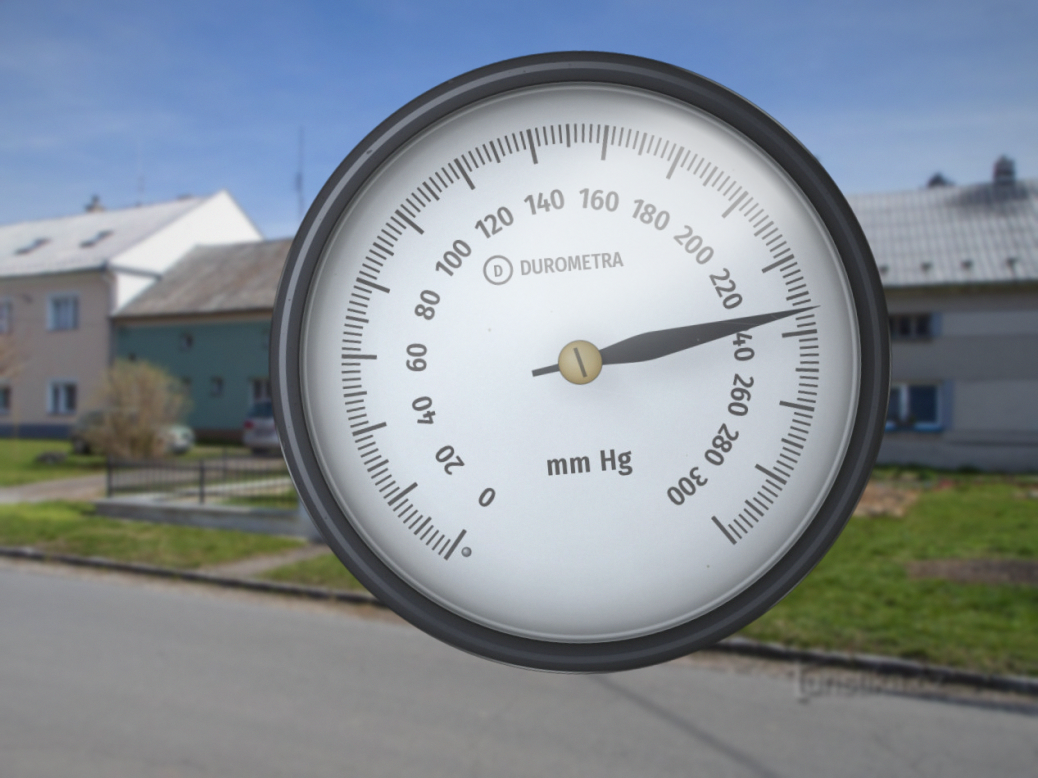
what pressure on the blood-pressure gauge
234 mmHg
